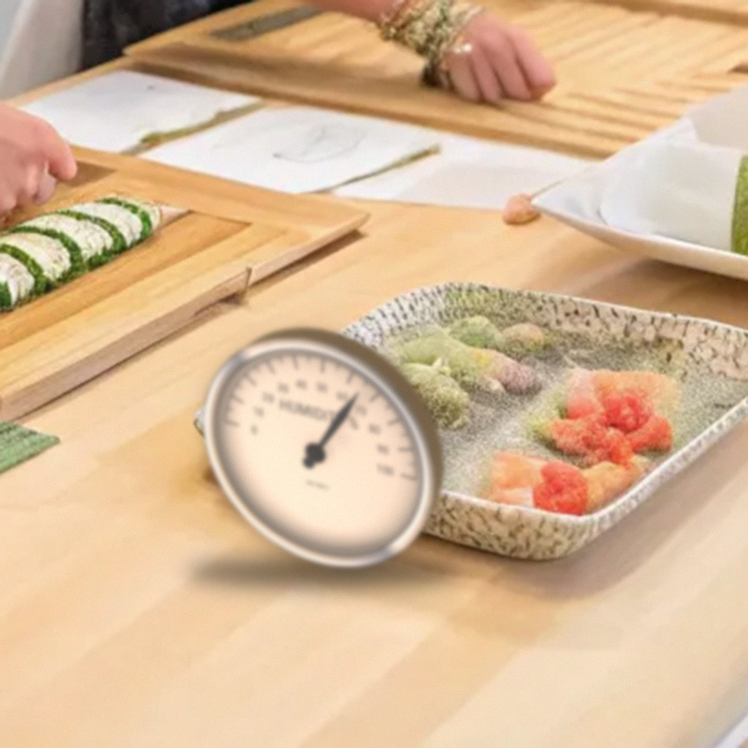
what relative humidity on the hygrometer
65 %
